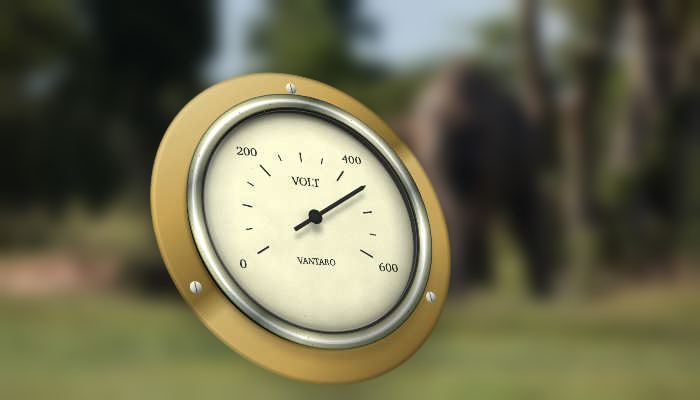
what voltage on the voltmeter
450 V
